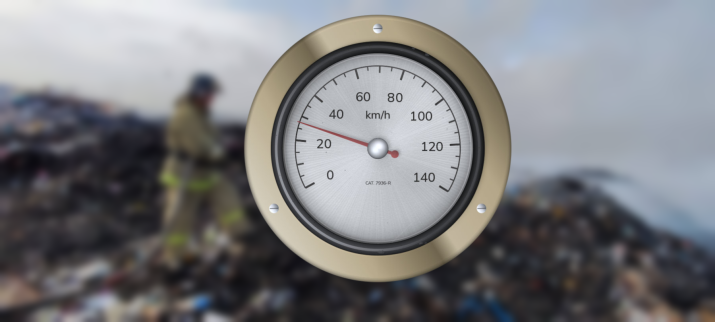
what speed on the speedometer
27.5 km/h
